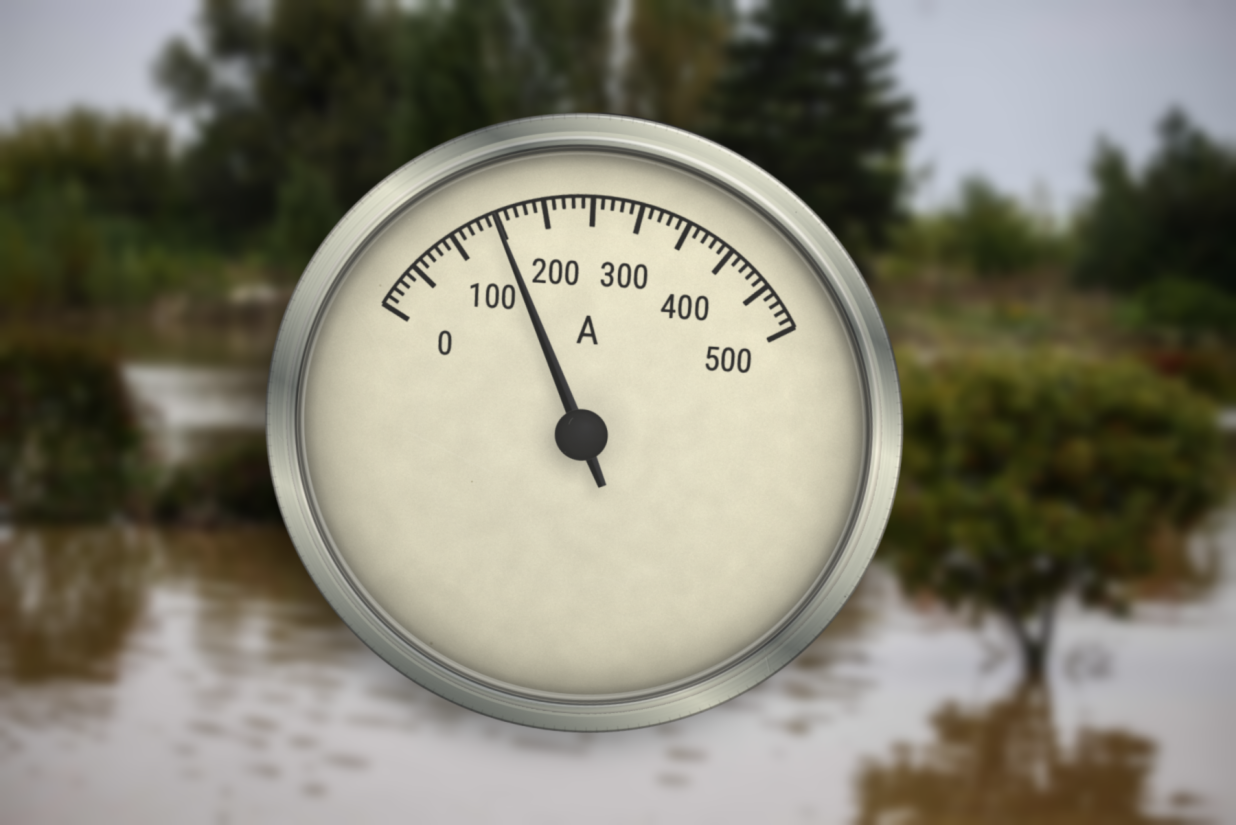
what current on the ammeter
150 A
